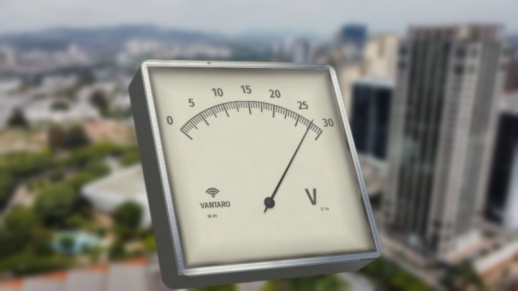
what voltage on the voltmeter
27.5 V
